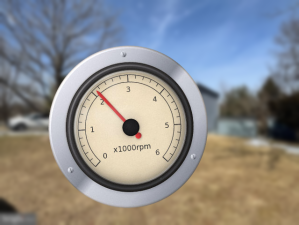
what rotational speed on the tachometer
2100 rpm
